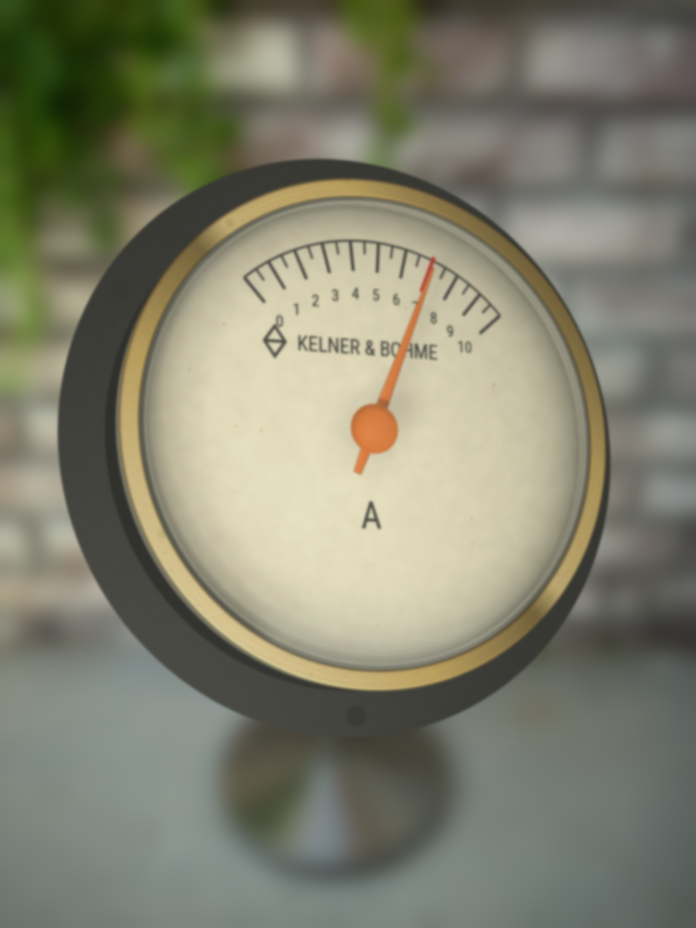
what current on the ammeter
7 A
